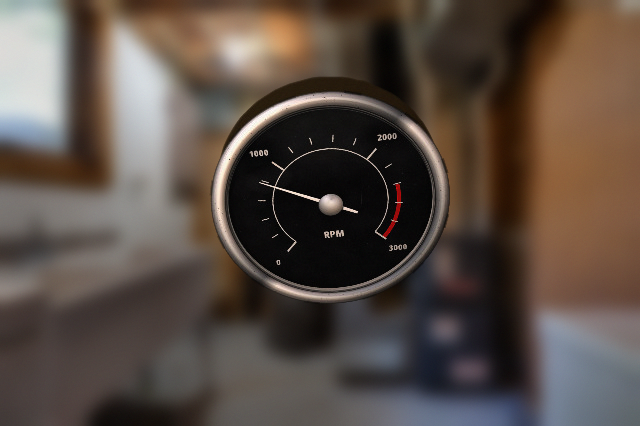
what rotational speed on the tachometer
800 rpm
